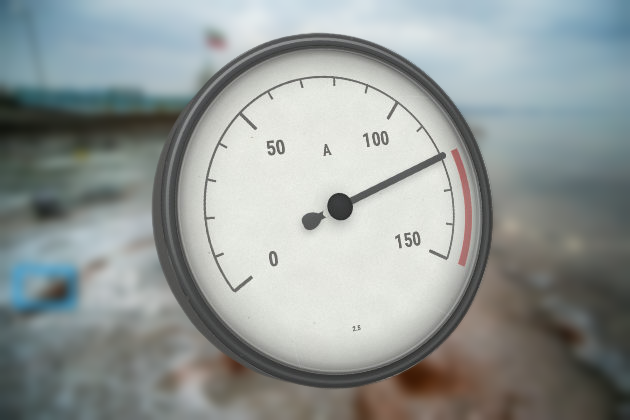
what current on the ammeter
120 A
